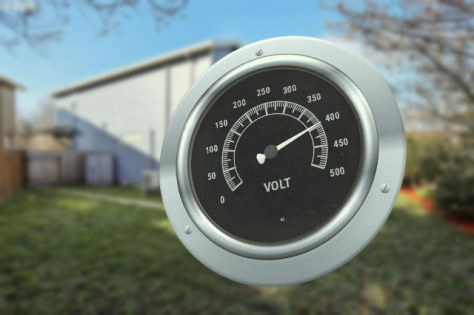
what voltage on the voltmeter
400 V
